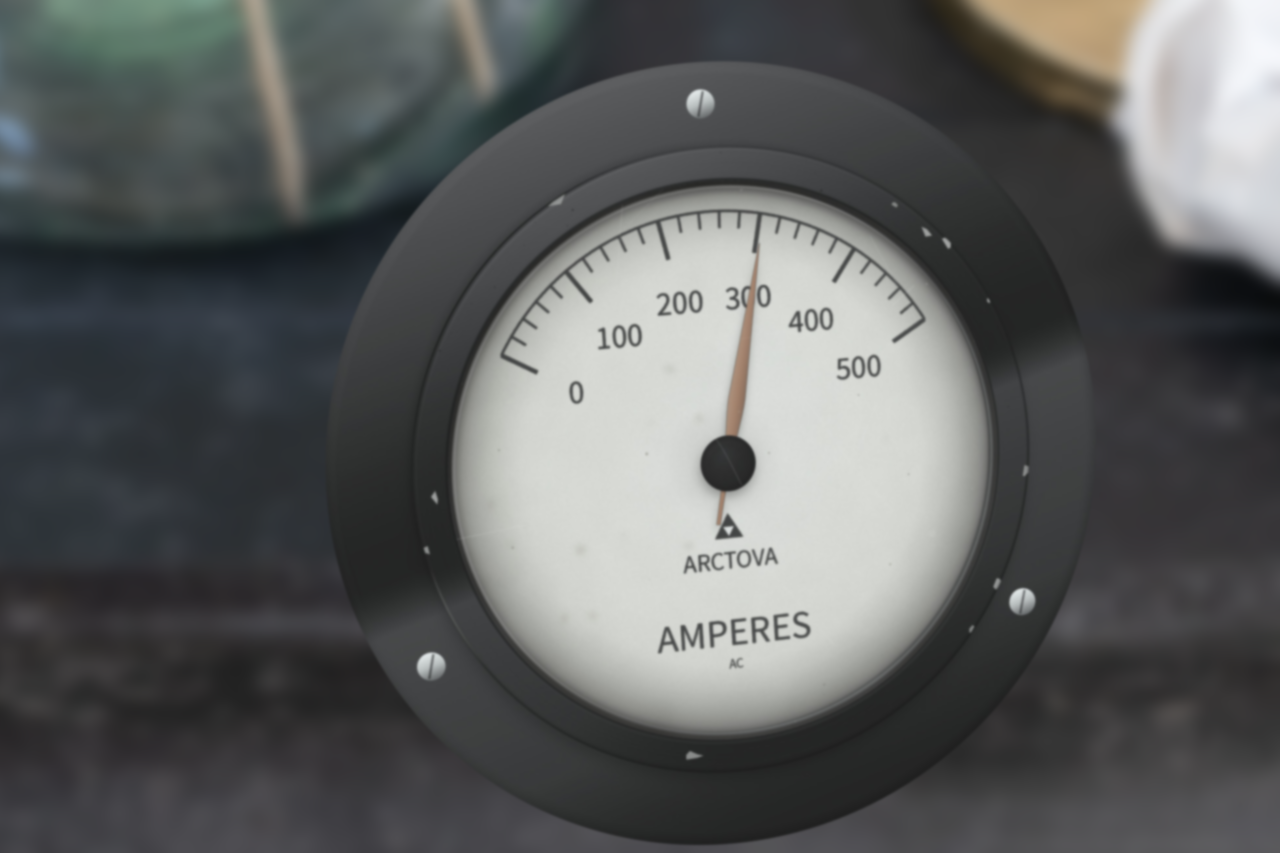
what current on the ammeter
300 A
